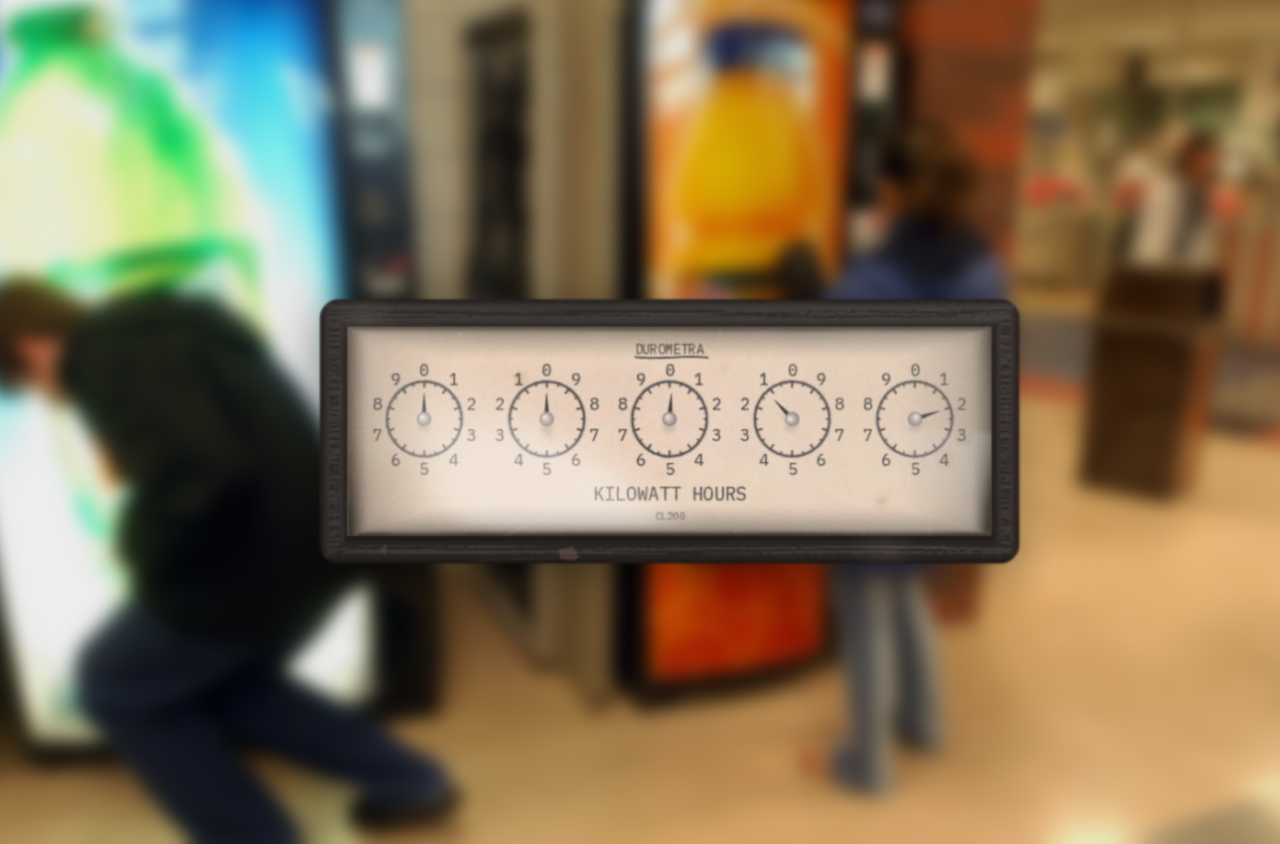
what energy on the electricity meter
12 kWh
